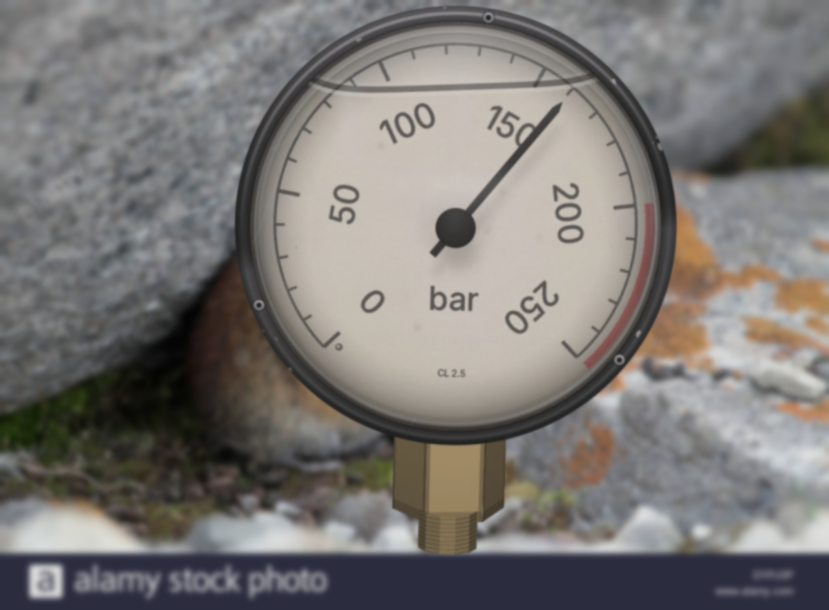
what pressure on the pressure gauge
160 bar
